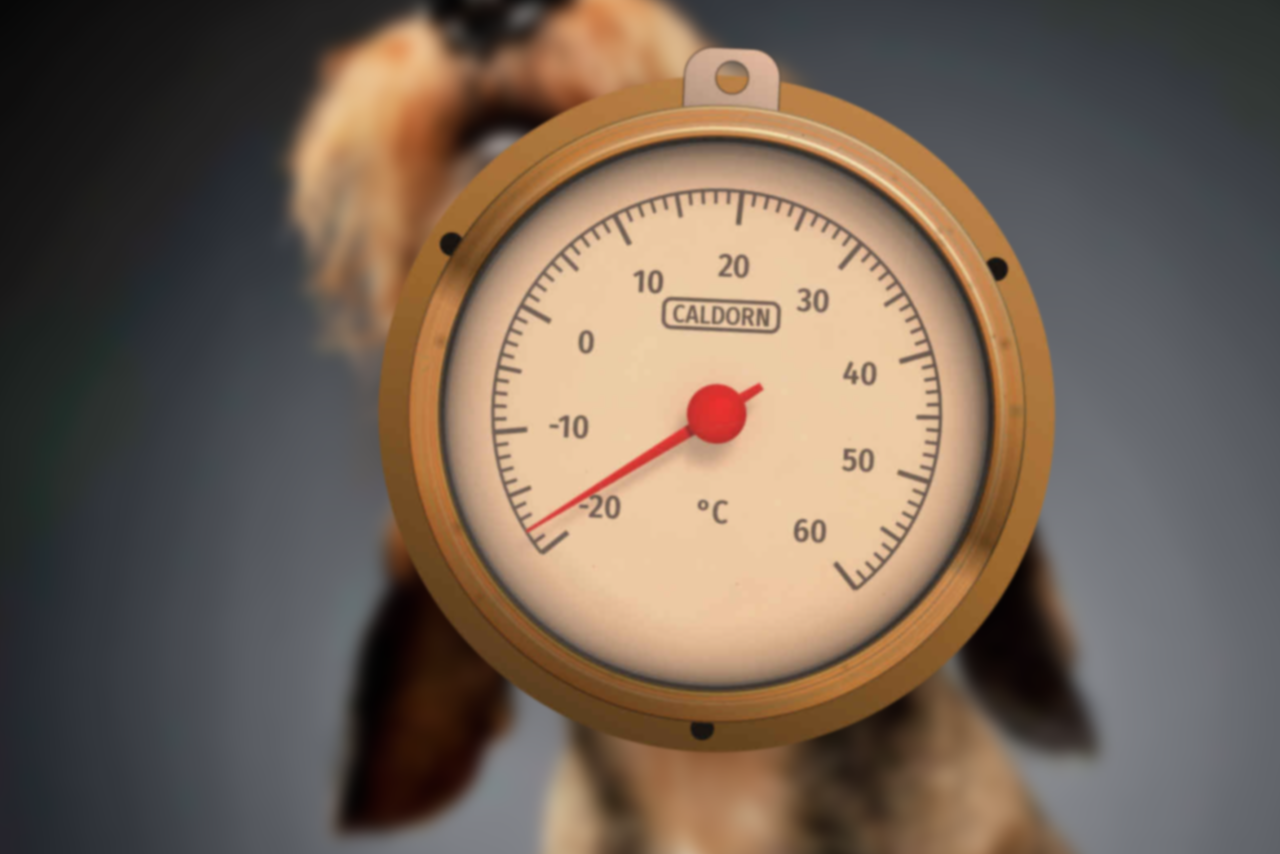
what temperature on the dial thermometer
-18 °C
